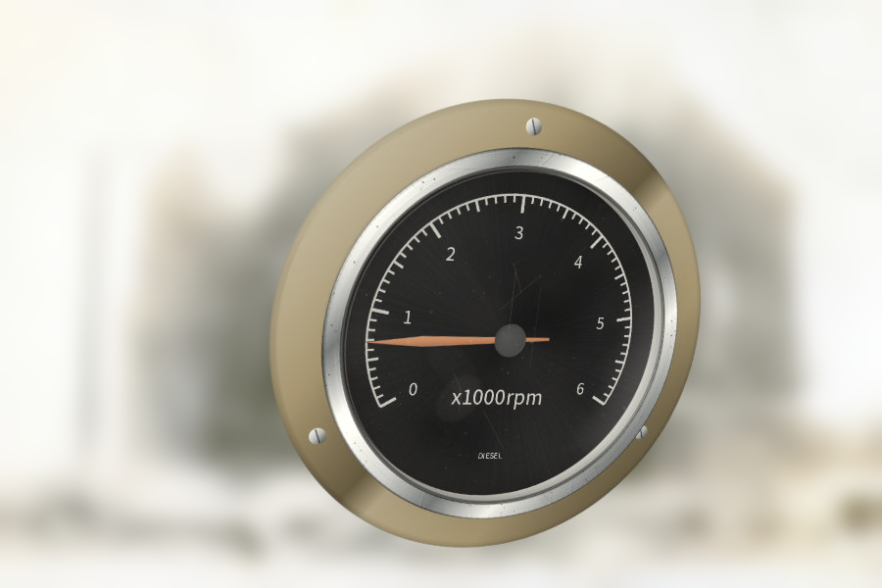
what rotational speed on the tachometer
700 rpm
